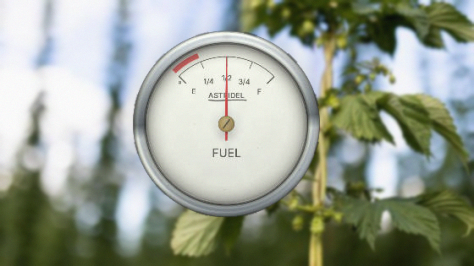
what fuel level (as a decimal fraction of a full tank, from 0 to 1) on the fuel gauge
0.5
